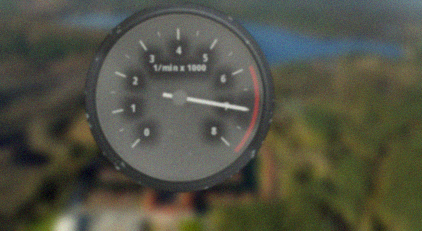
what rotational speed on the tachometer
7000 rpm
